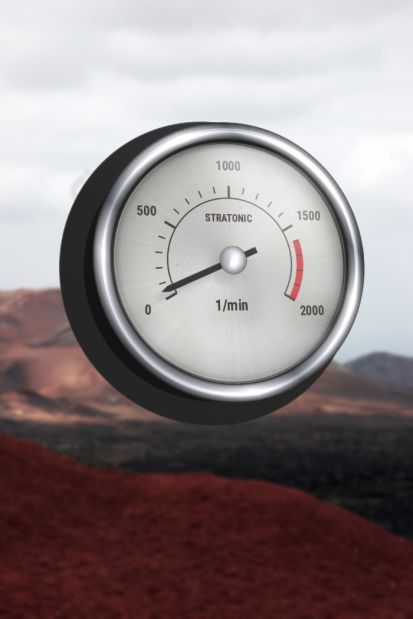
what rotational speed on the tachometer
50 rpm
